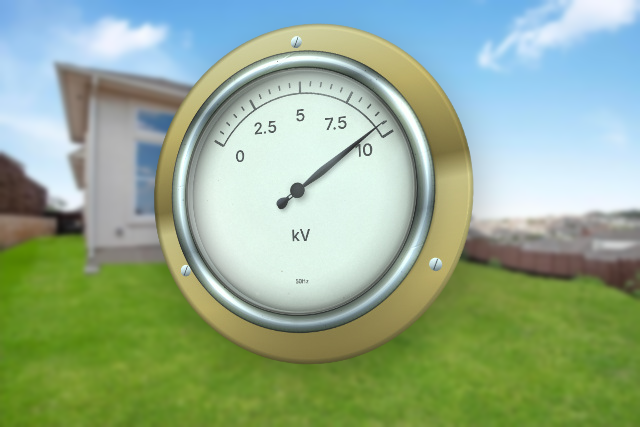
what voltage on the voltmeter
9.5 kV
